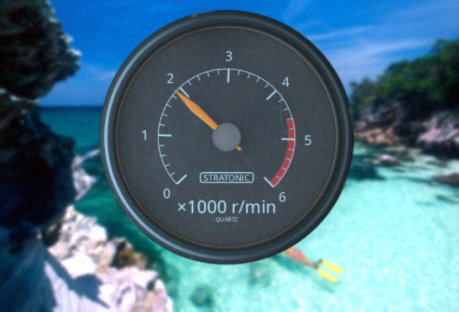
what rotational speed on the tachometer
1900 rpm
